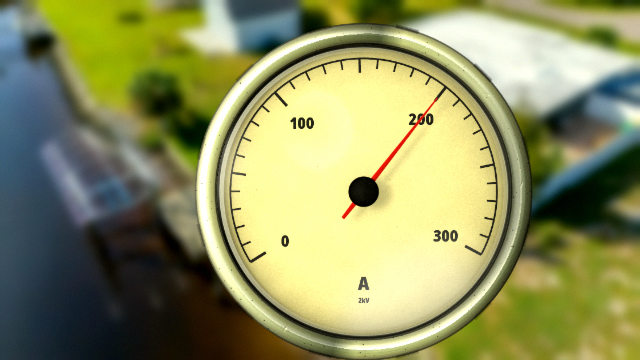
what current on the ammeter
200 A
